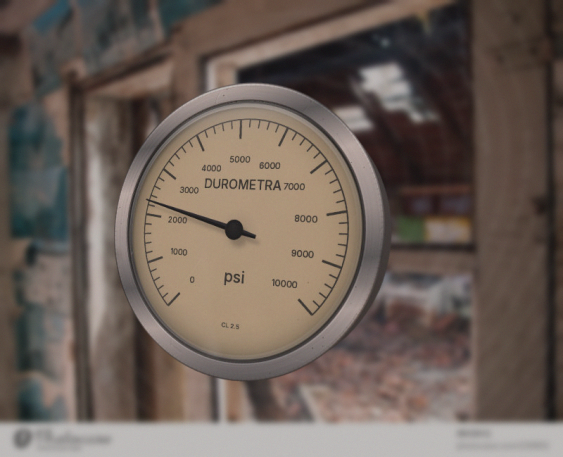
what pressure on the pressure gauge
2300 psi
